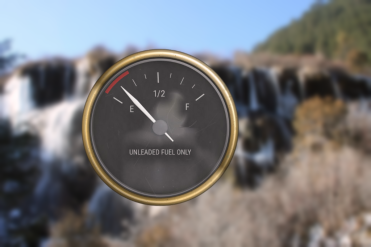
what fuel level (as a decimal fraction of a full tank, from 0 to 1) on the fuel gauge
0.125
